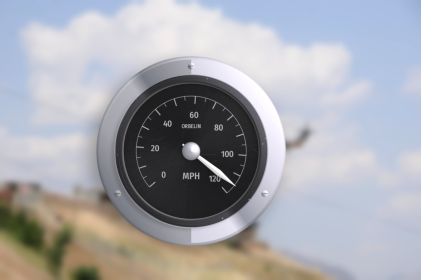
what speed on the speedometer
115 mph
